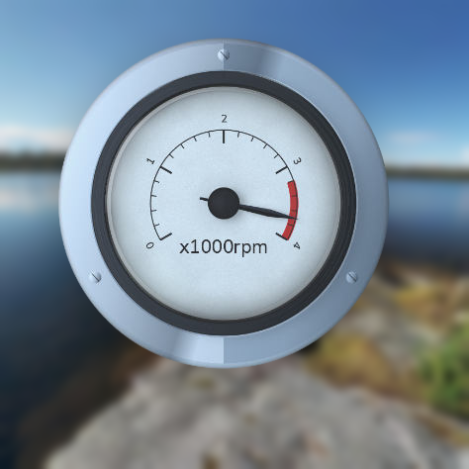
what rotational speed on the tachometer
3700 rpm
